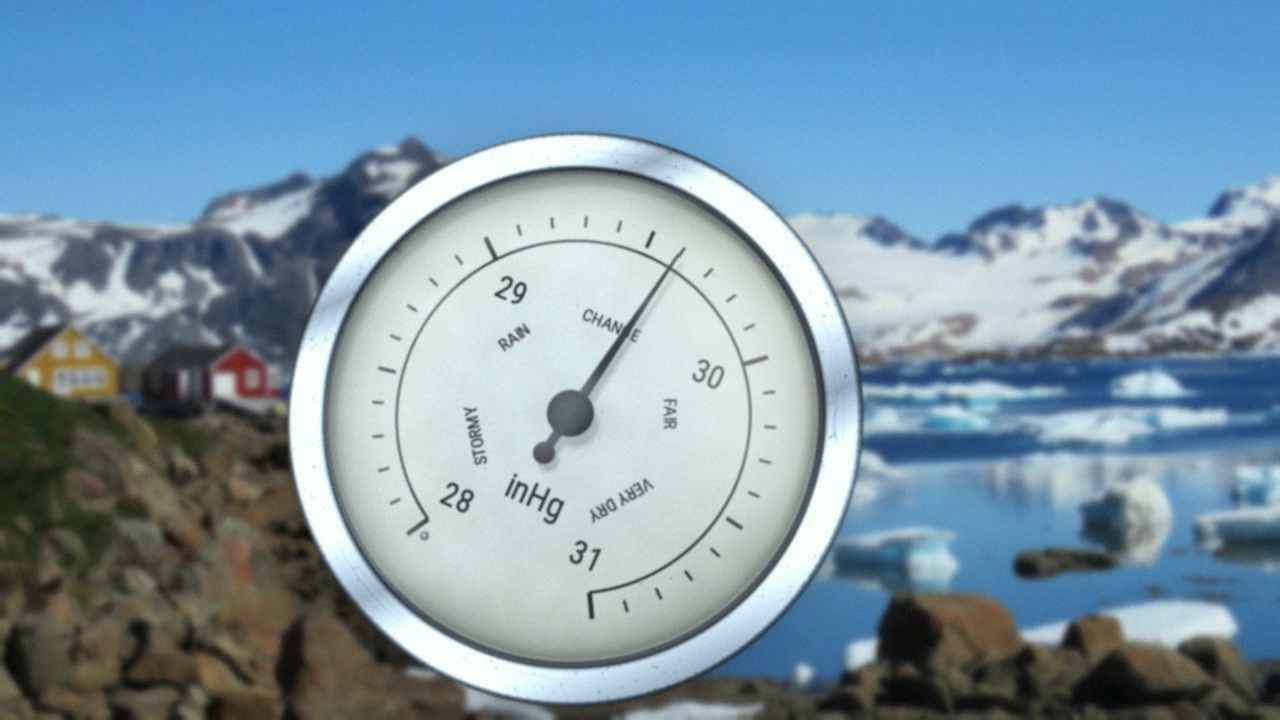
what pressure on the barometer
29.6 inHg
